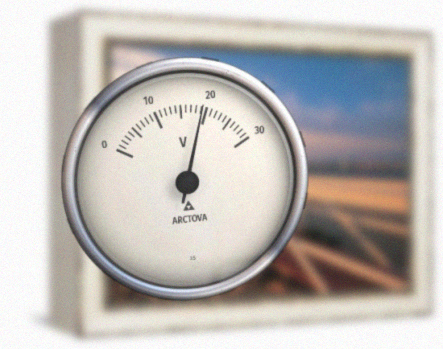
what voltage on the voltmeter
19 V
